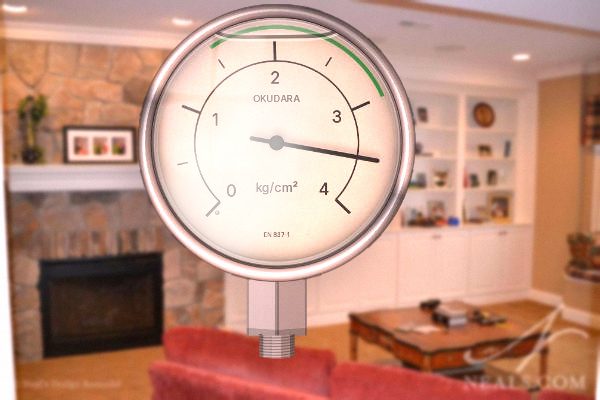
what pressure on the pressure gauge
3.5 kg/cm²
